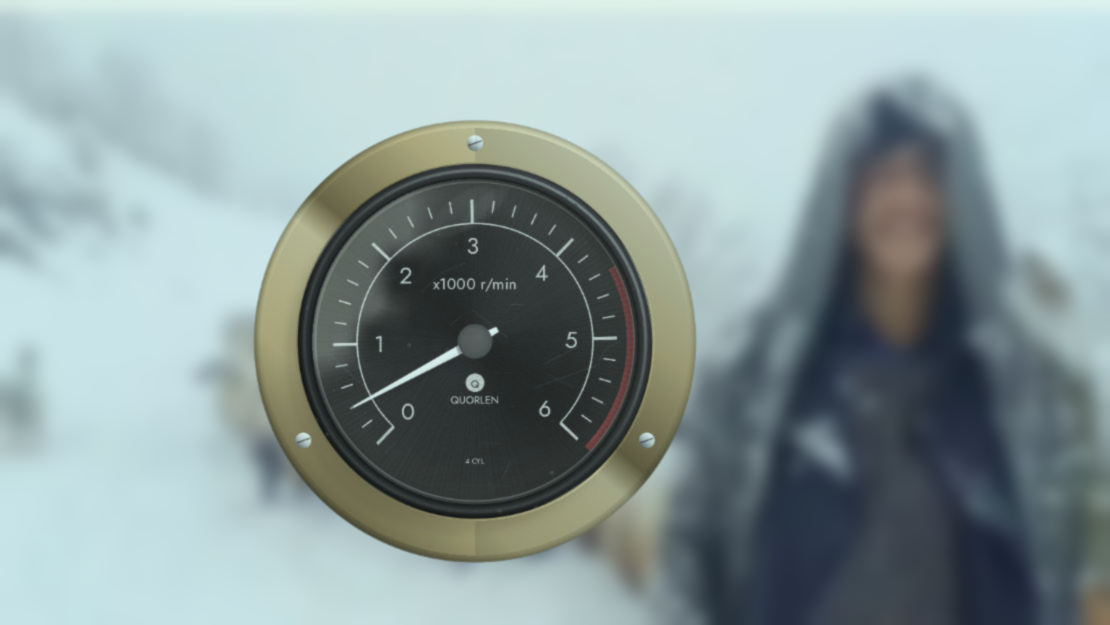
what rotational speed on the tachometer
400 rpm
